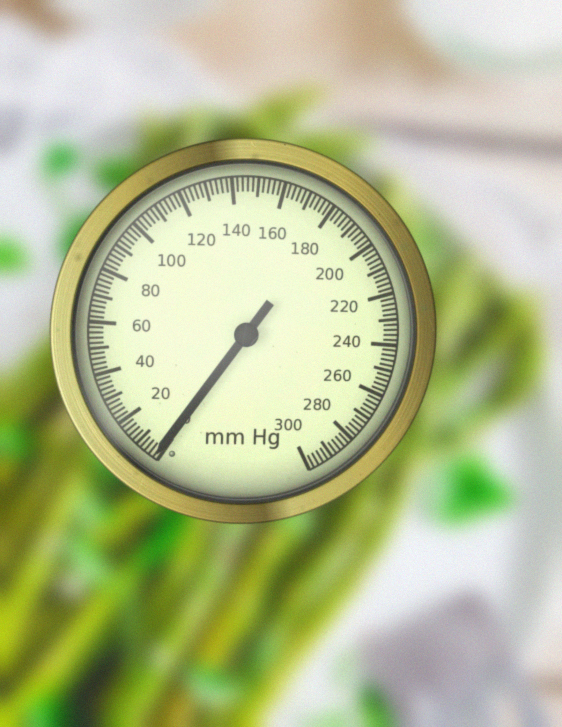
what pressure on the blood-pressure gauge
2 mmHg
